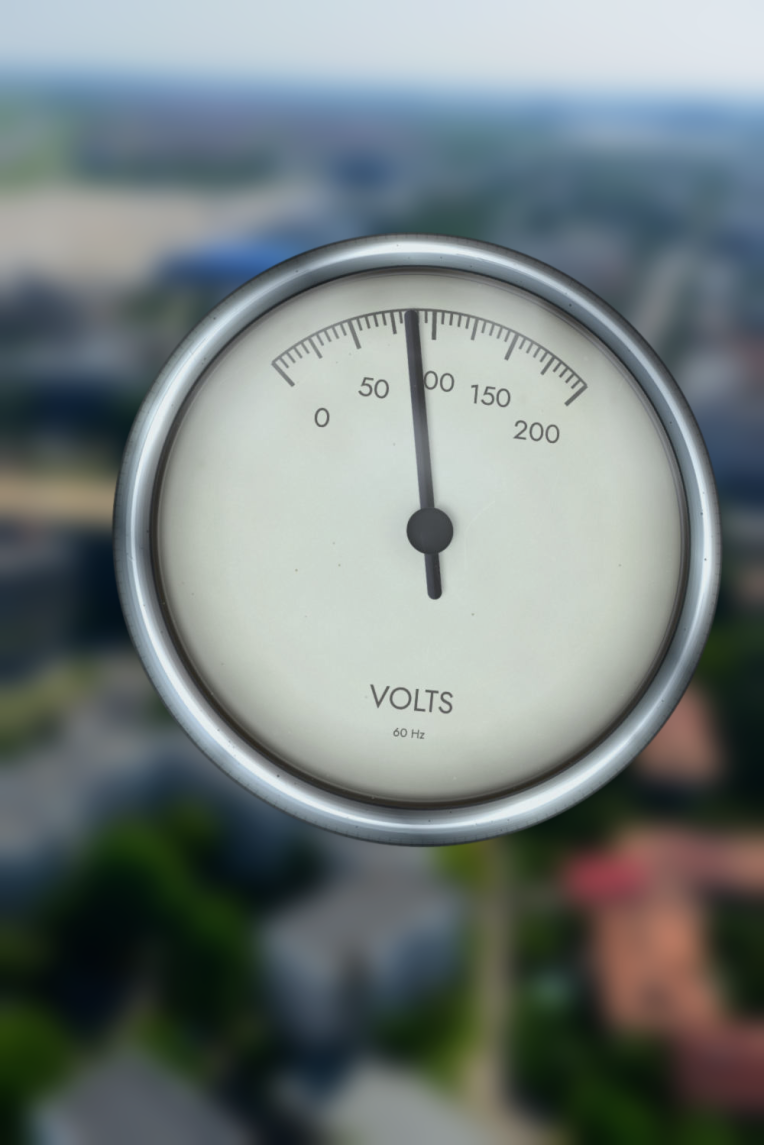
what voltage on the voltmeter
85 V
